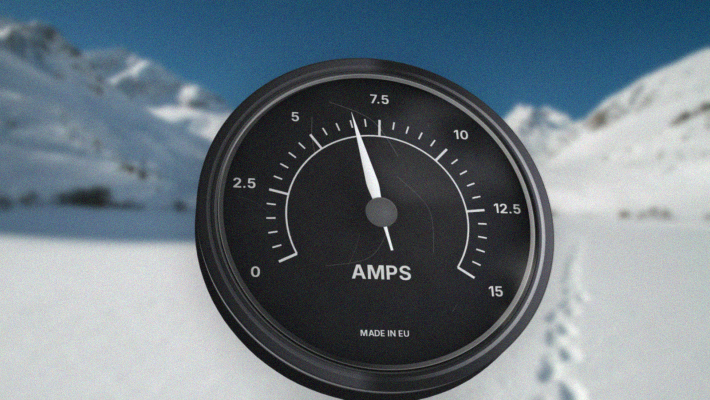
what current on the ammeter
6.5 A
